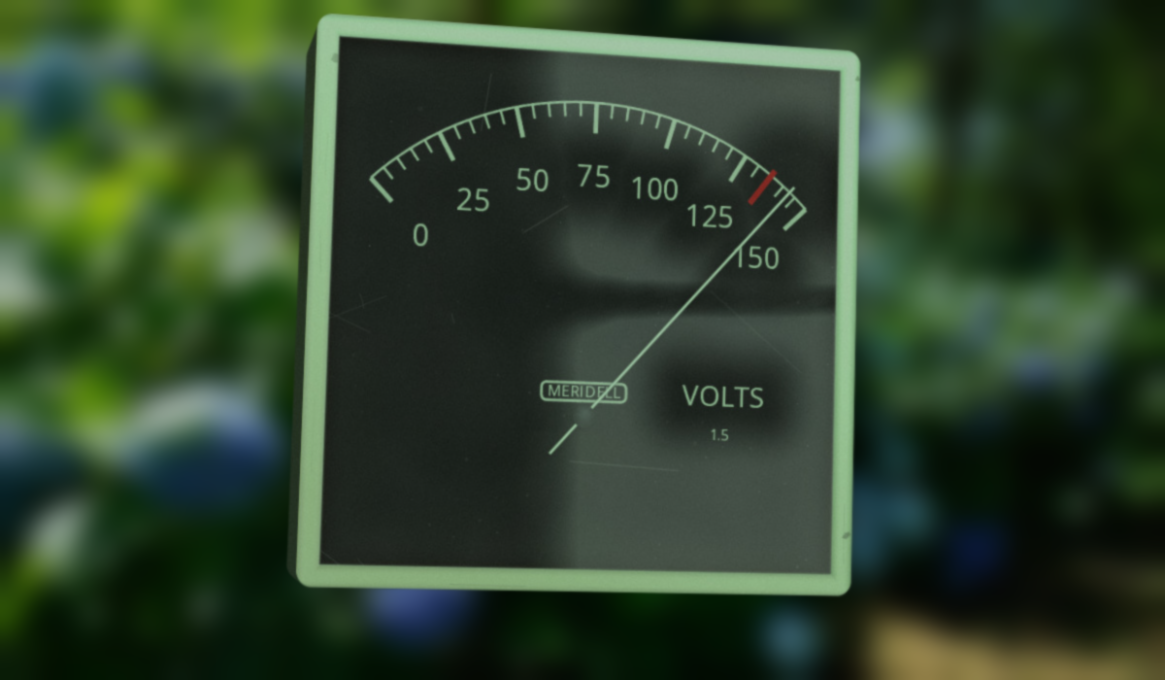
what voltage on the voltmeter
142.5 V
